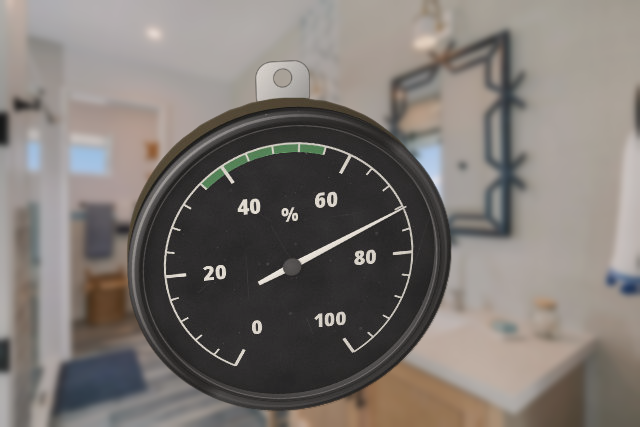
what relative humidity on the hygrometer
72 %
